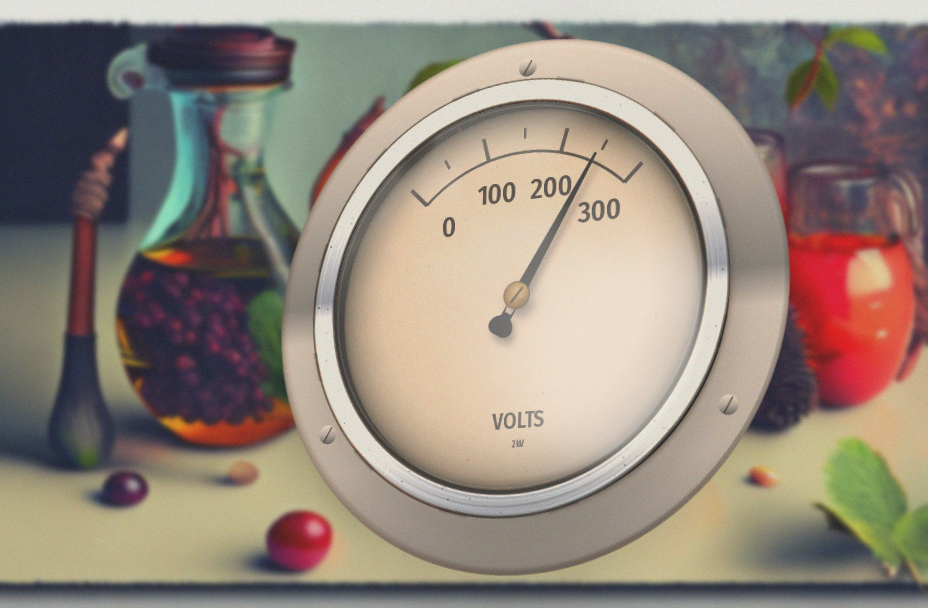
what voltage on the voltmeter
250 V
